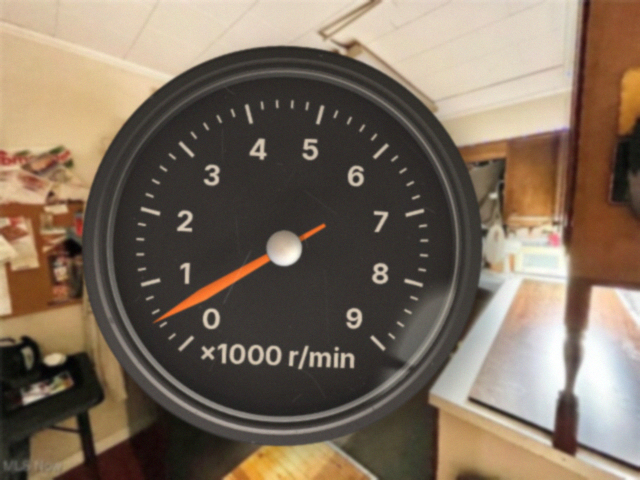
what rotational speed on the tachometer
500 rpm
